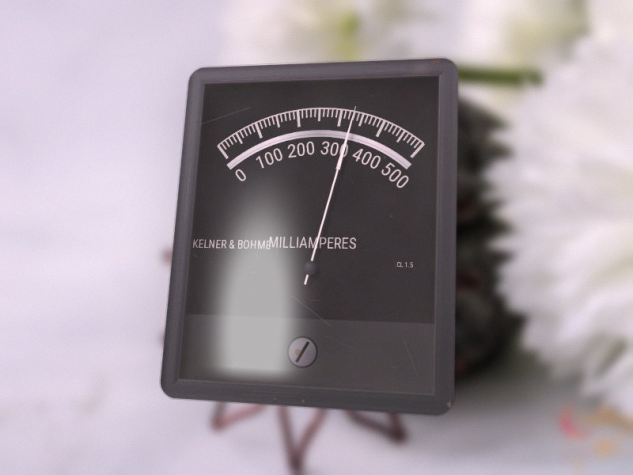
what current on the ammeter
330 mA
